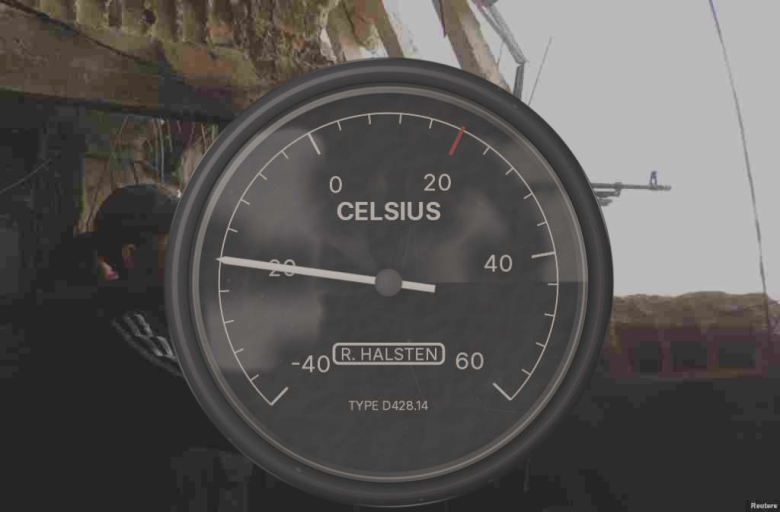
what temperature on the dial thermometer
-20 °C
